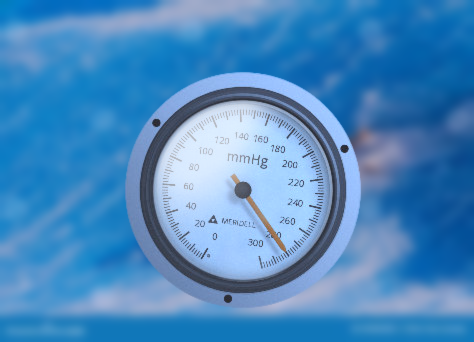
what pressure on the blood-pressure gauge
280 mmHg
